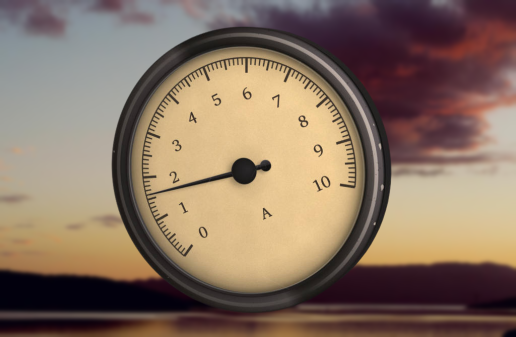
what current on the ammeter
1.6 A
